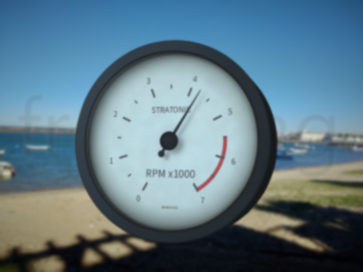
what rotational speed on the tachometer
4250 rpm
